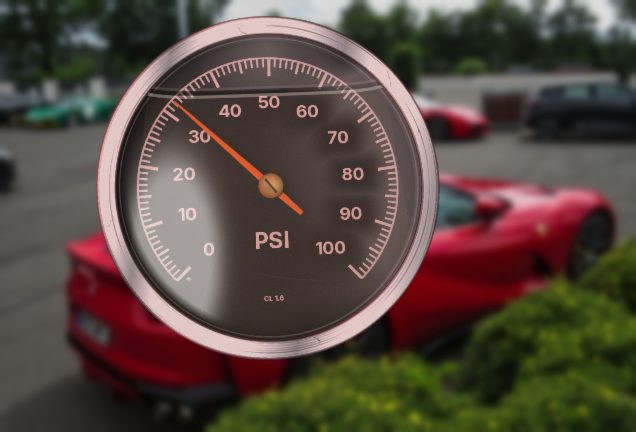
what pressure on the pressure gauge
32 psi
